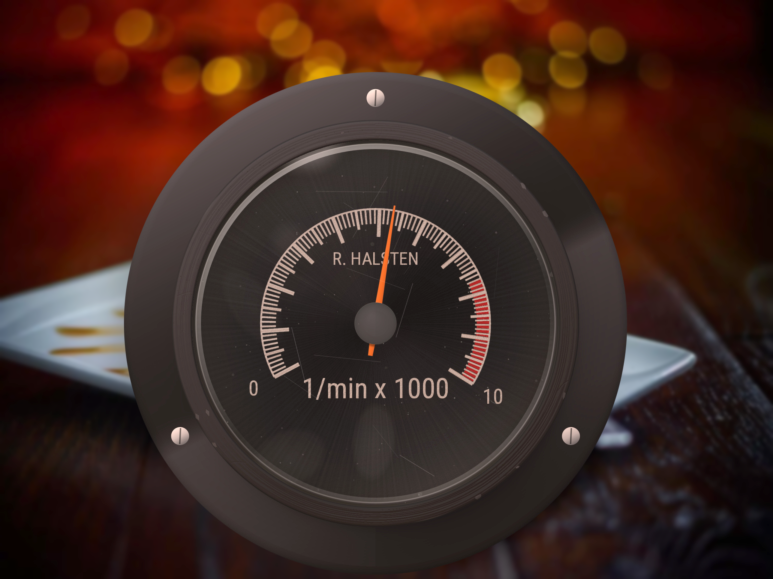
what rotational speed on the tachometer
5300 rpm
